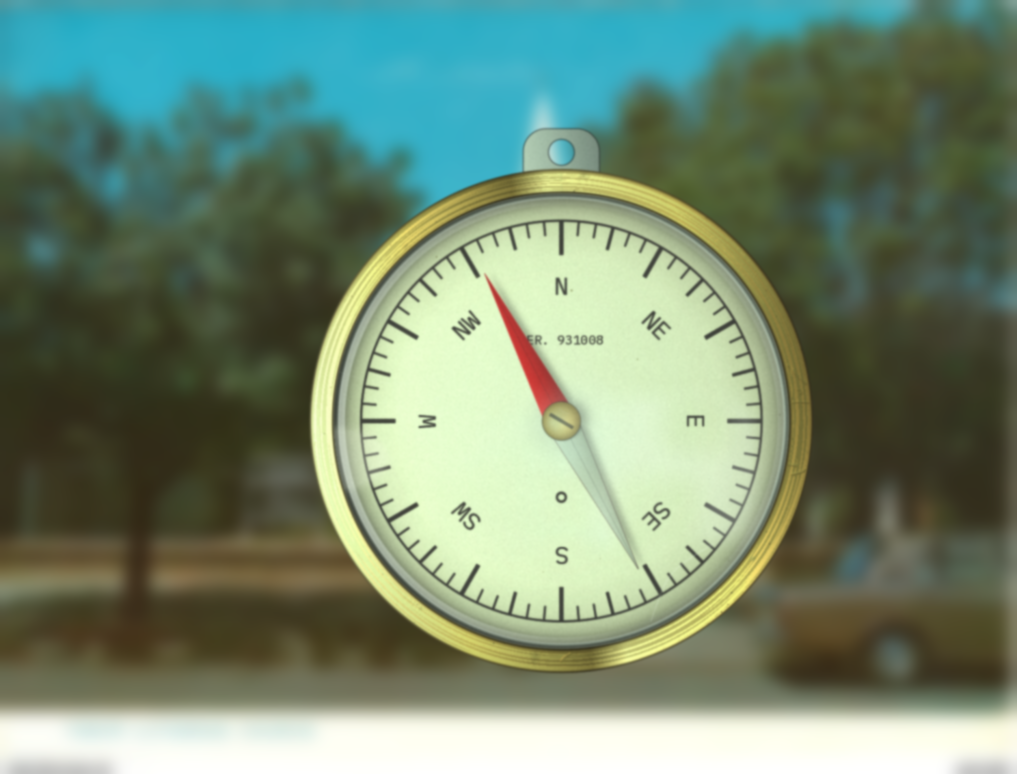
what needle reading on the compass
332.5 °
